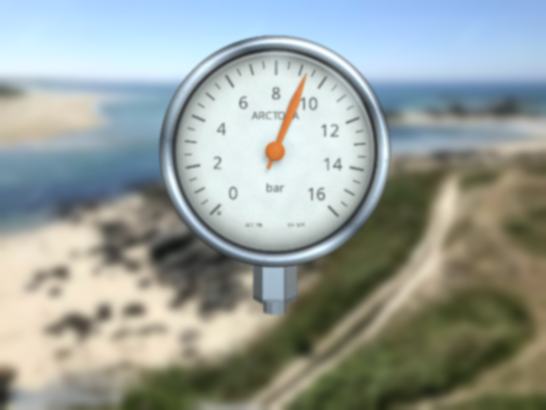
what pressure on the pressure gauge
9.25 bar
